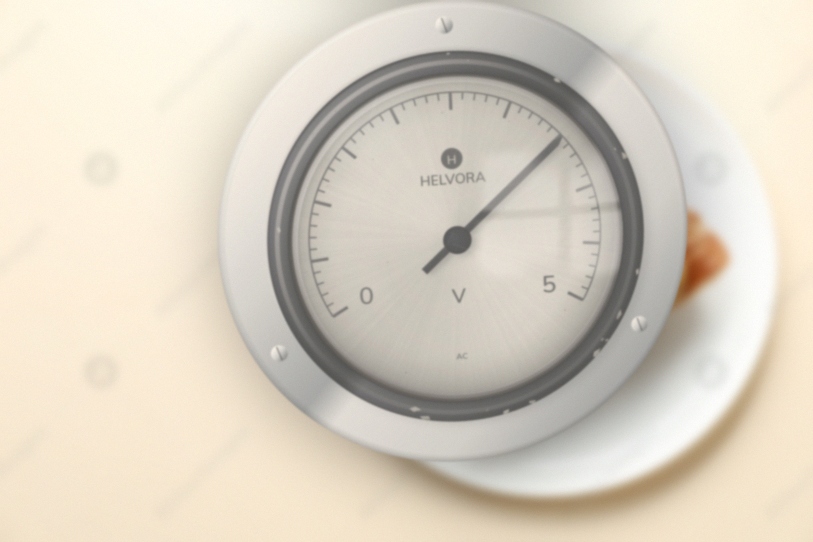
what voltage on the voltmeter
3.5 V
